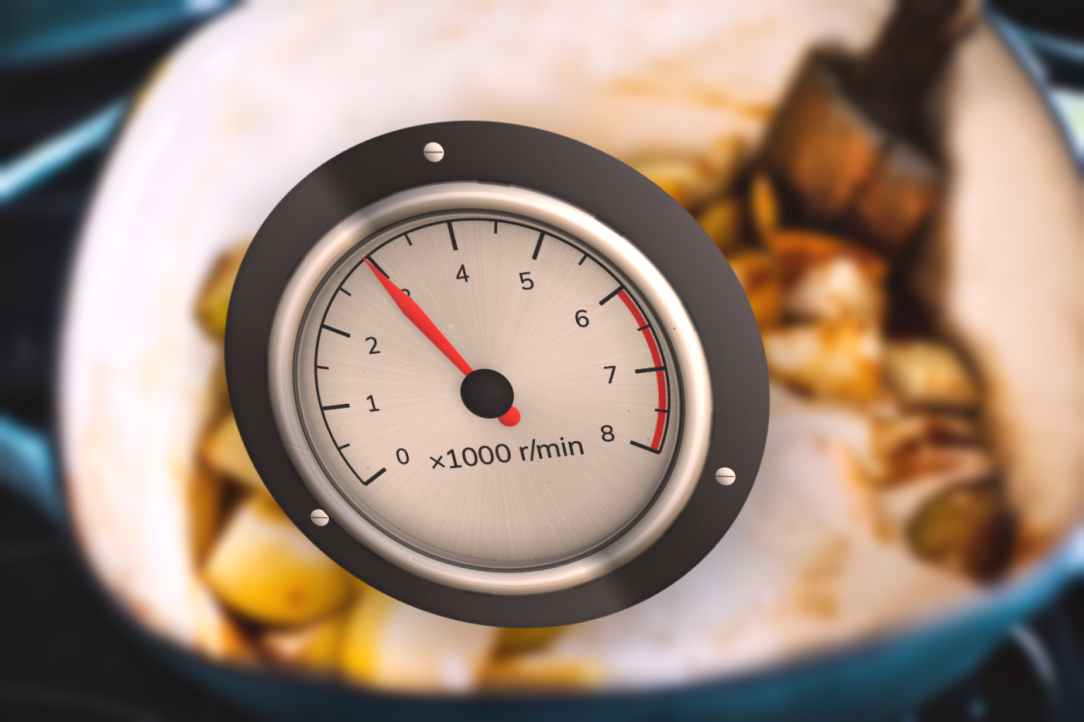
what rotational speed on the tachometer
3000 rpm
